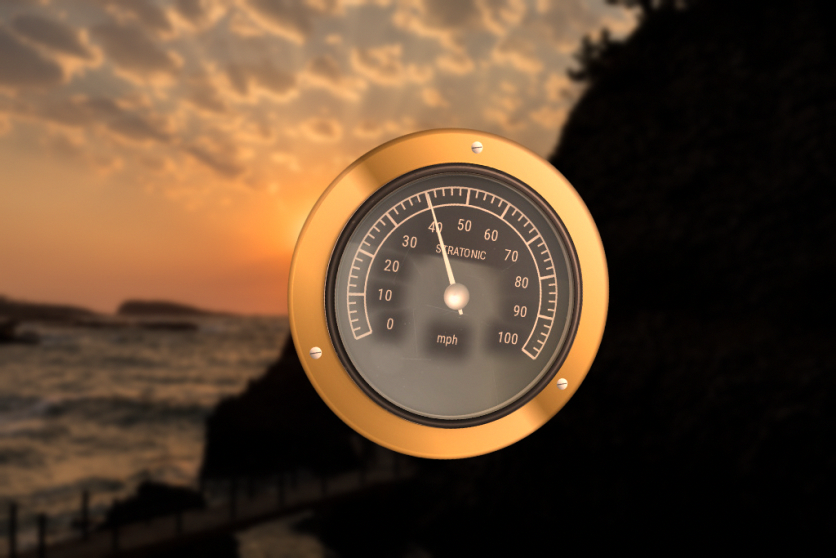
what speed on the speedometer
40 mph
